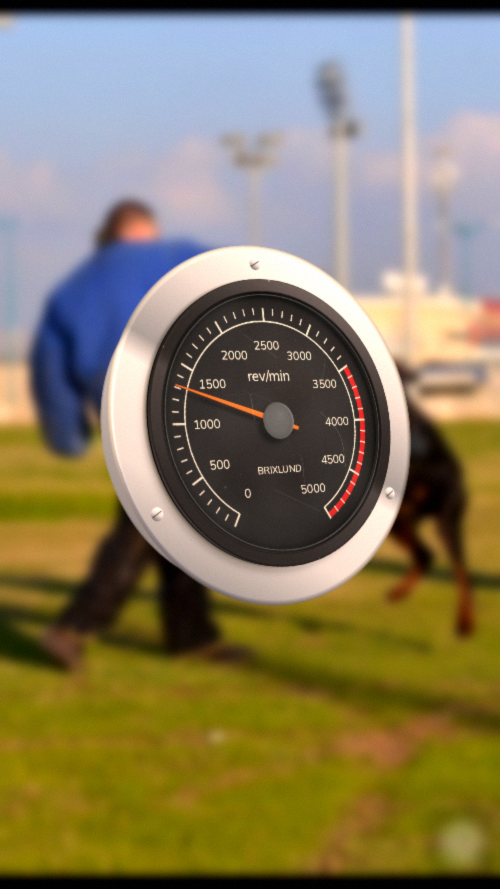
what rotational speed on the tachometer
1300 rpm
